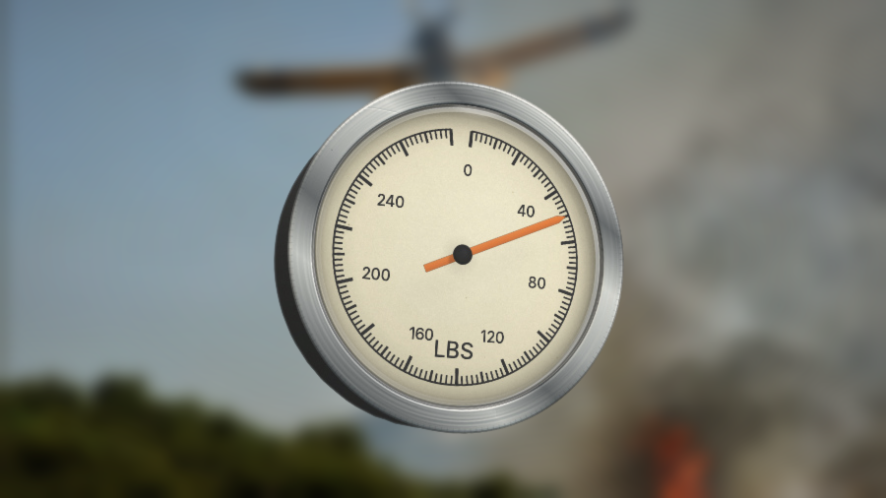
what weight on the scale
50 lb
